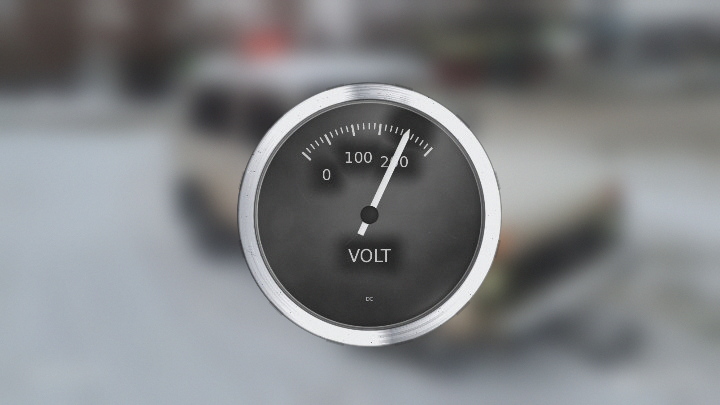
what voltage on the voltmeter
200 V
